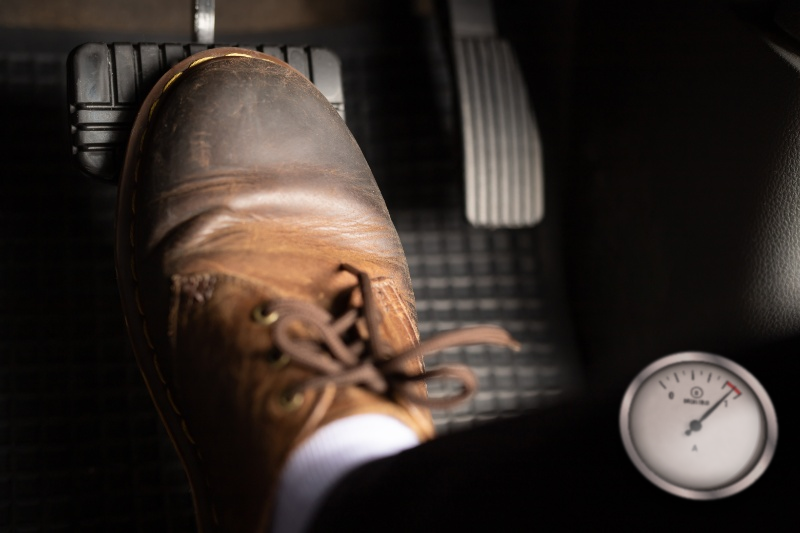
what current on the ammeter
0.9 A
